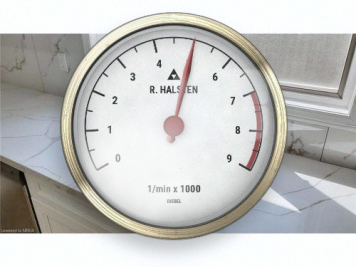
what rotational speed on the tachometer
5000 rpm
